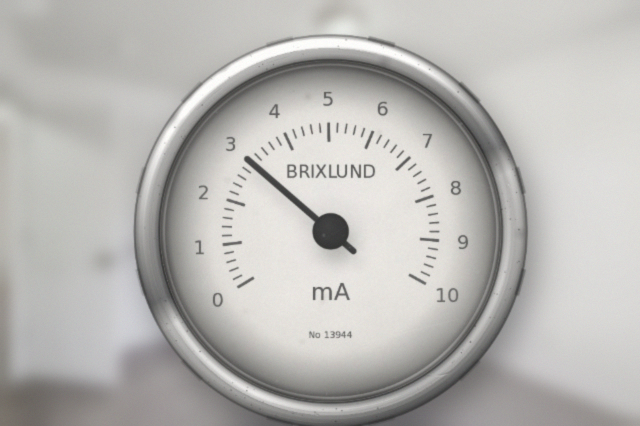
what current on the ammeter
3 mA
